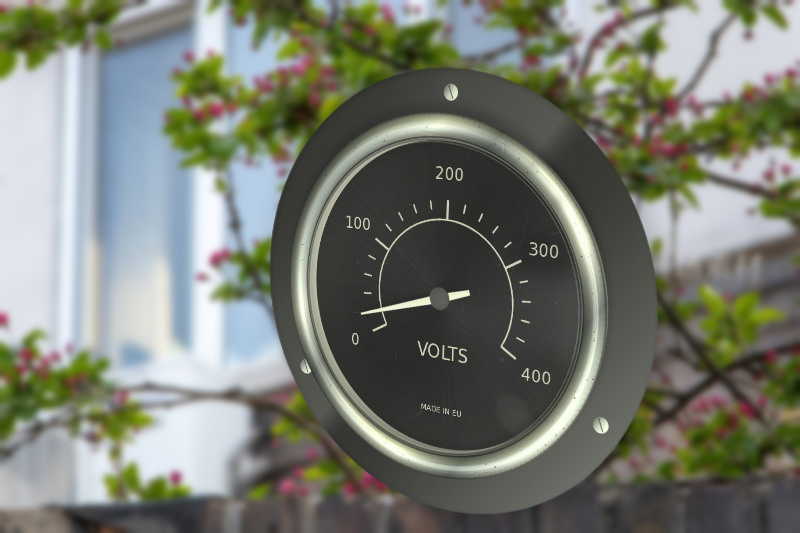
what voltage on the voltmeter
20 V
